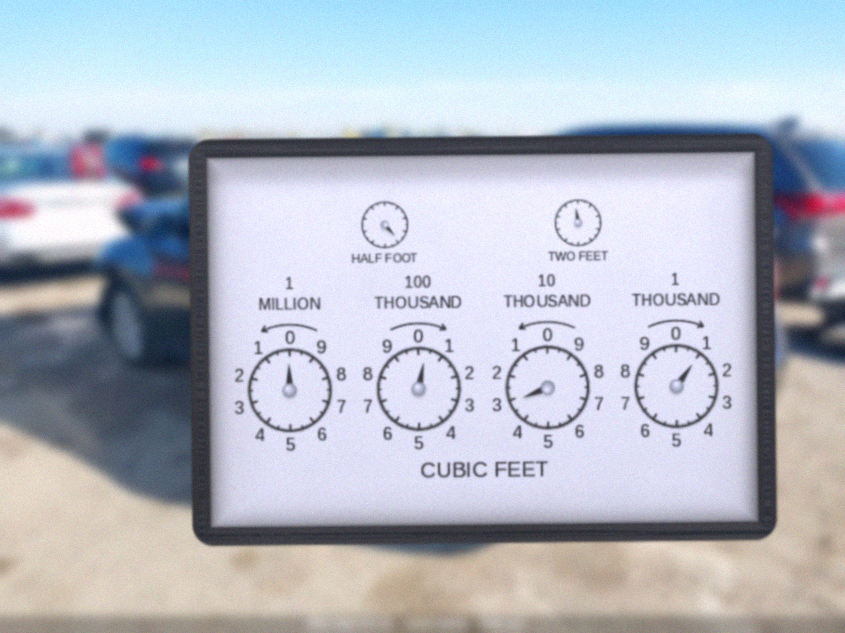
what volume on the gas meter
3100 ft³
